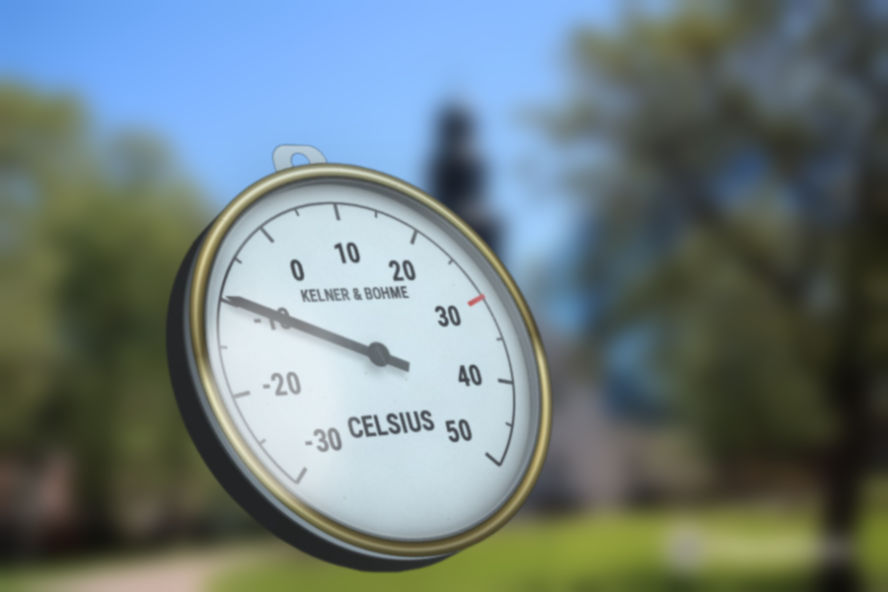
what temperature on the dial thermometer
-10 °C
